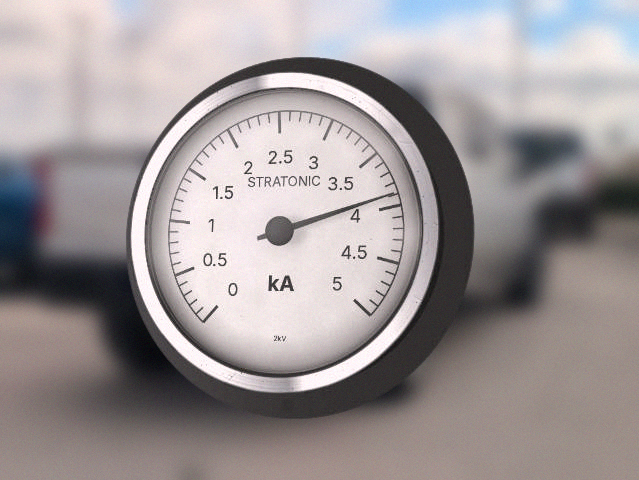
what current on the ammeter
3.9 kA
